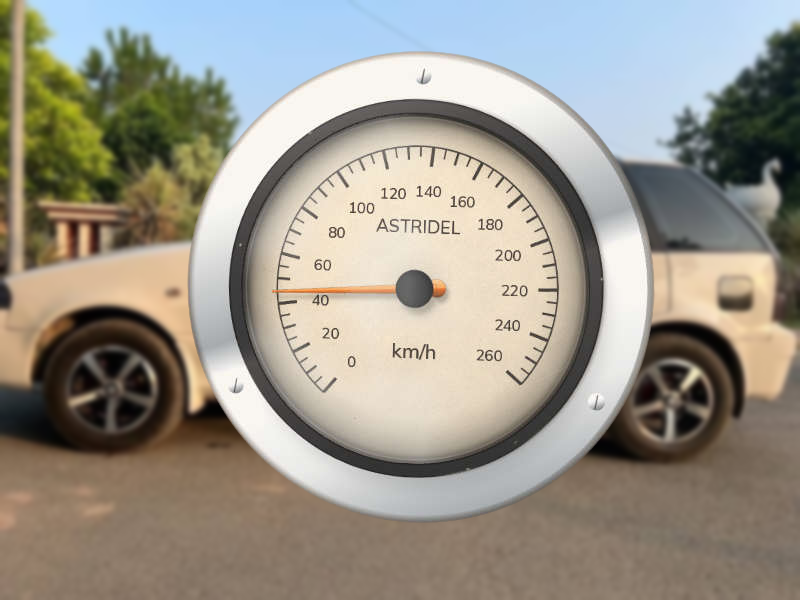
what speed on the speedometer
45 km/h
